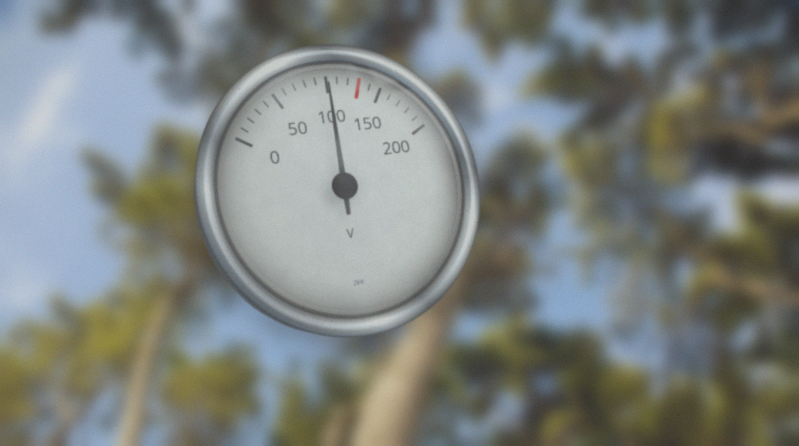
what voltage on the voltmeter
100 V
